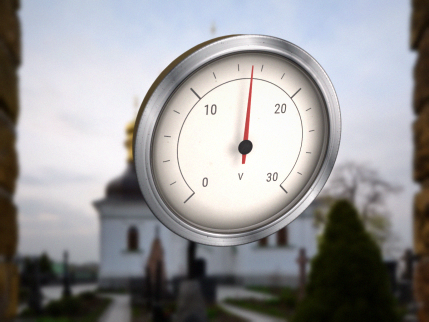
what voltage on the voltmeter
15 V
